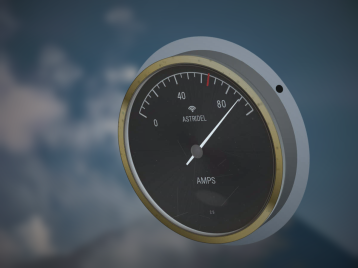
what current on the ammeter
90 A
